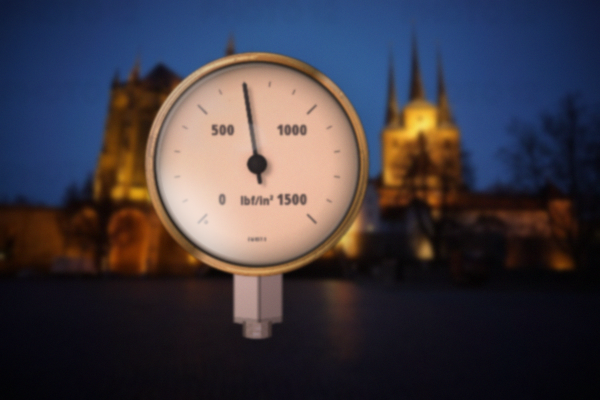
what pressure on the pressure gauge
700 psi
